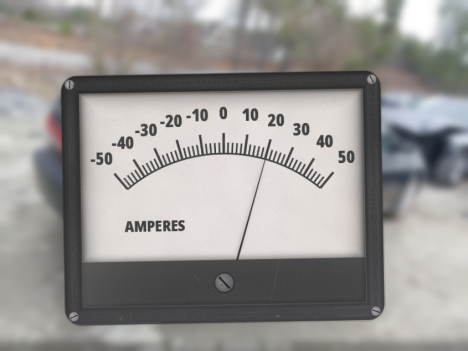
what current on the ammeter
20 A
